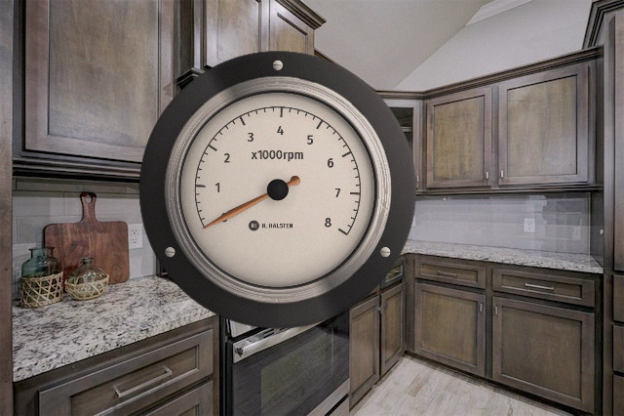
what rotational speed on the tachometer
0 rpm
